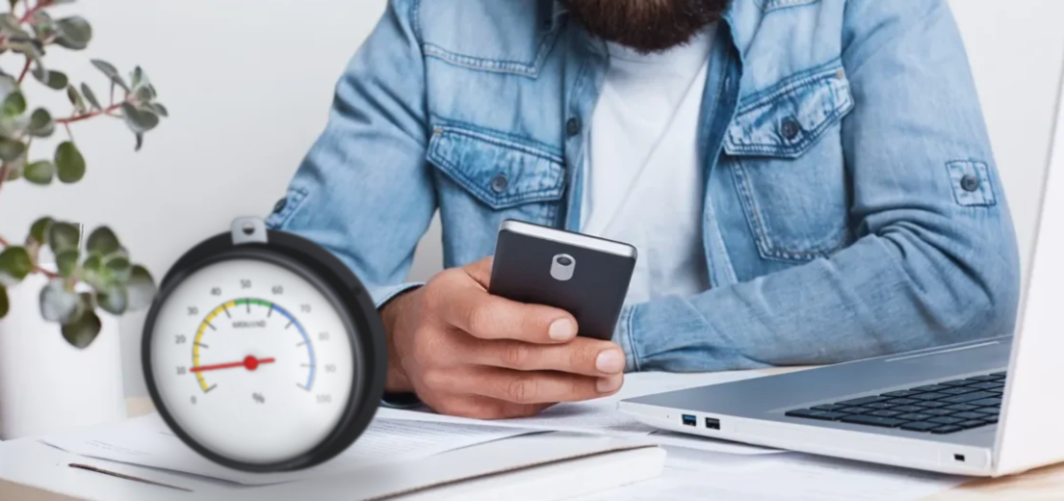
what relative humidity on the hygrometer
10 %
